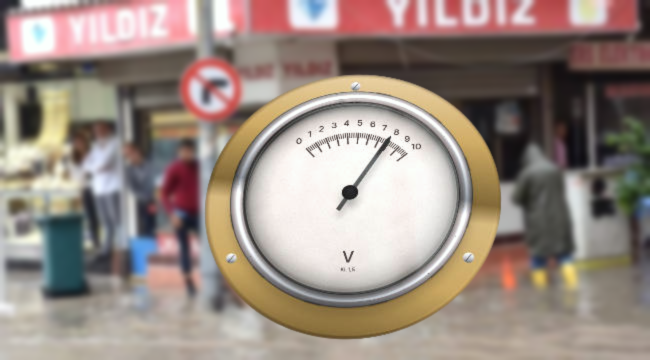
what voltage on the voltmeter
8 V
